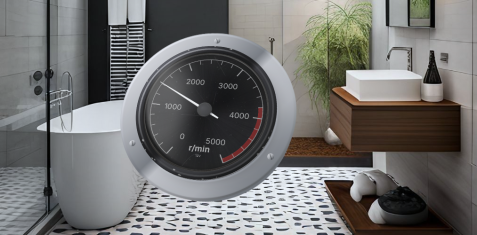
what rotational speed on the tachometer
1400 rpm
